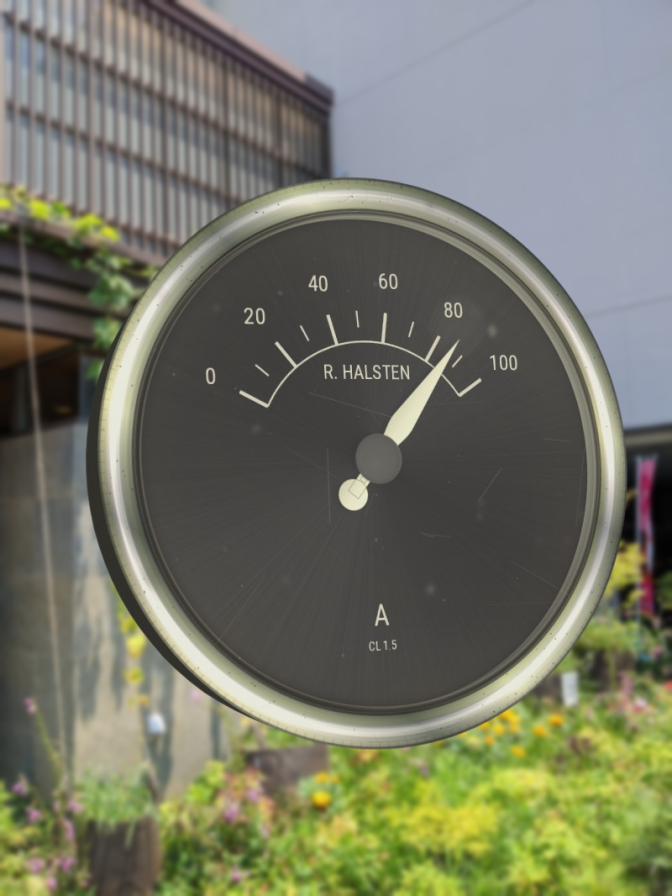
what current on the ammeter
85 A
